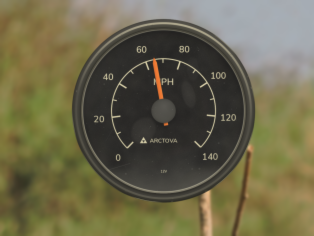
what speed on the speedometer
65 mph
